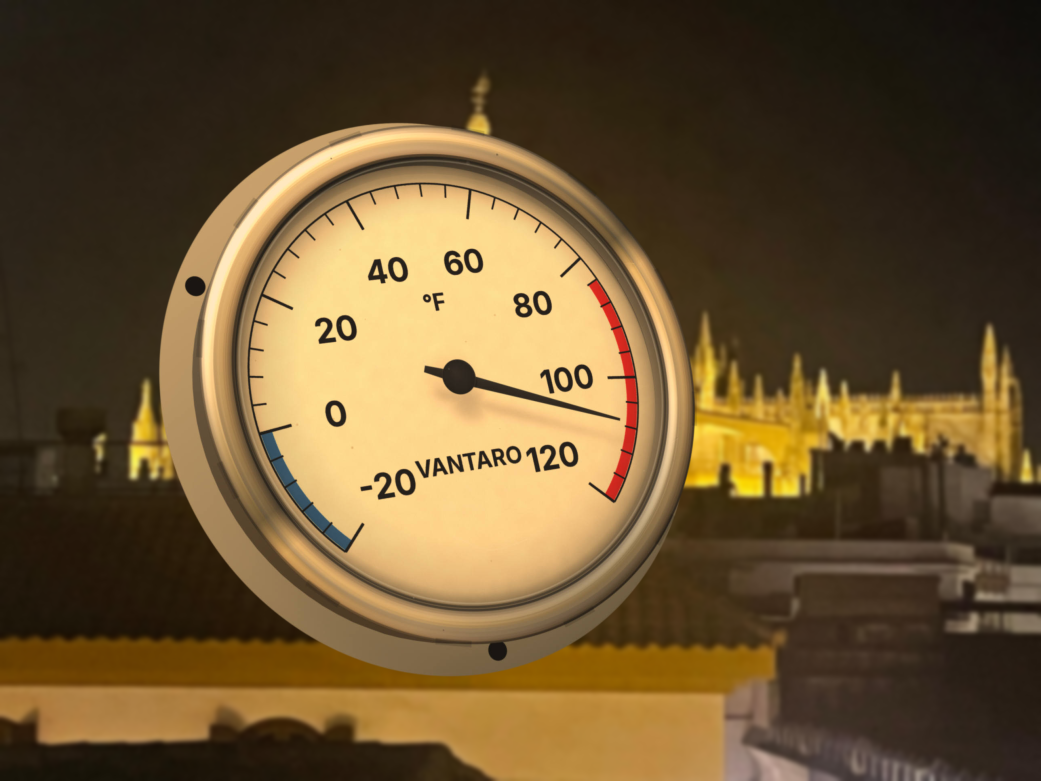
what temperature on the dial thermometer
108 °F
